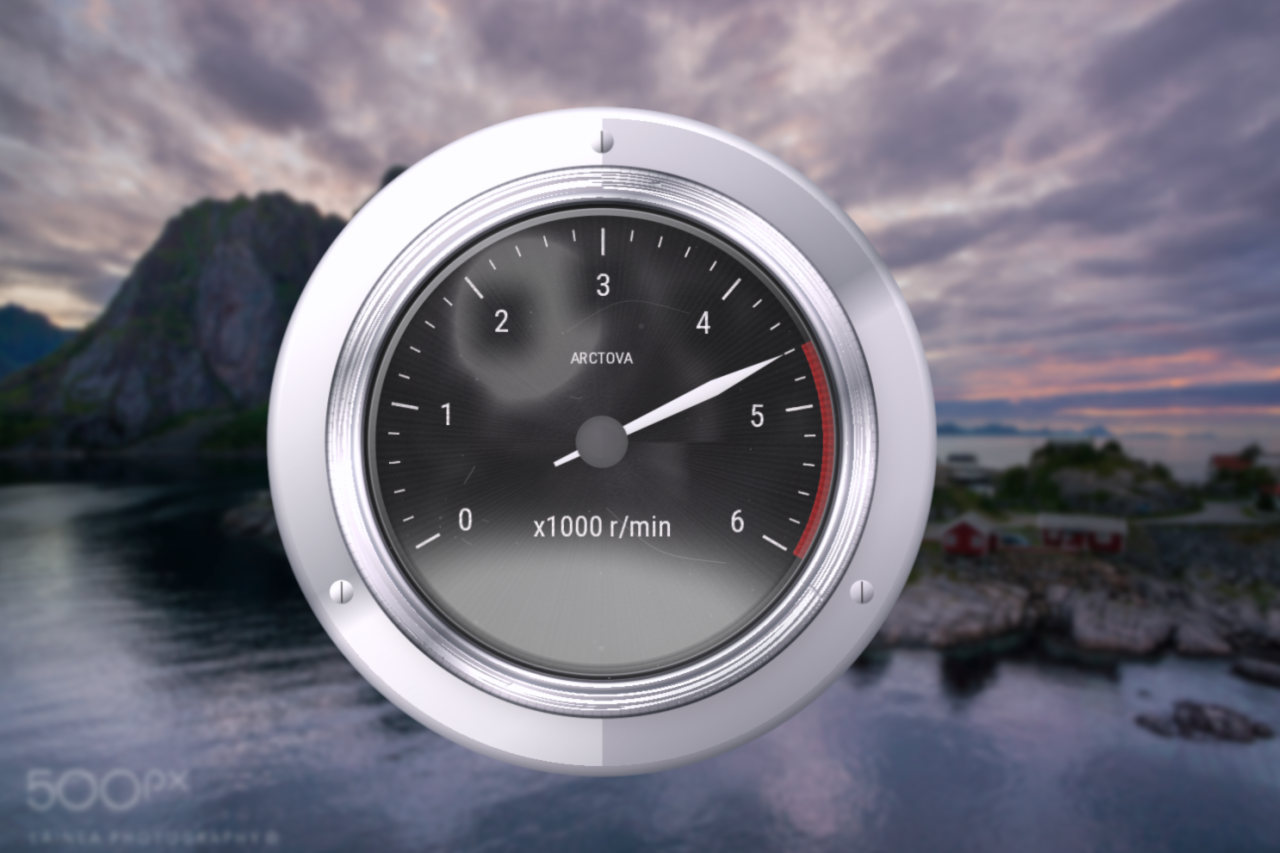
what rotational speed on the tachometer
4600 rpm
